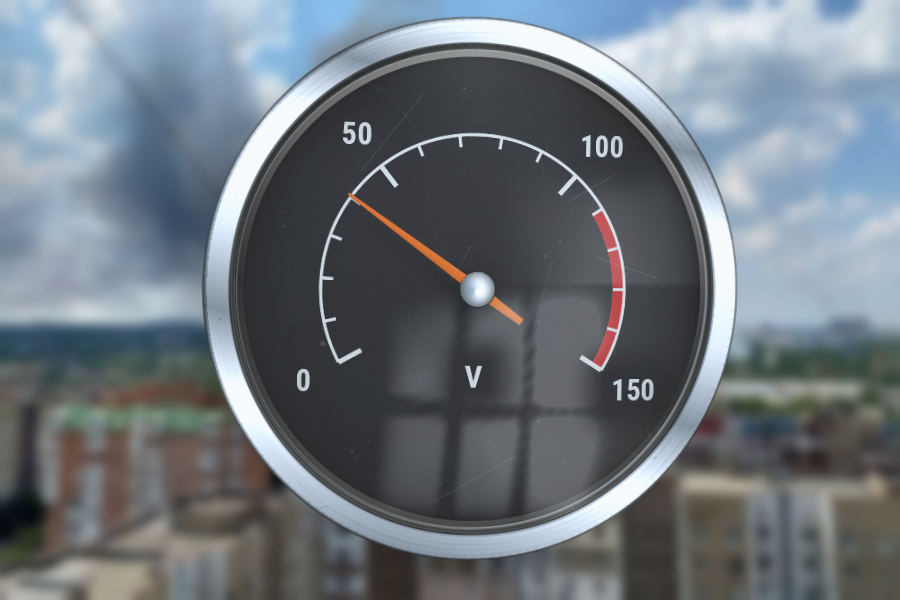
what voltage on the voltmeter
40 V
